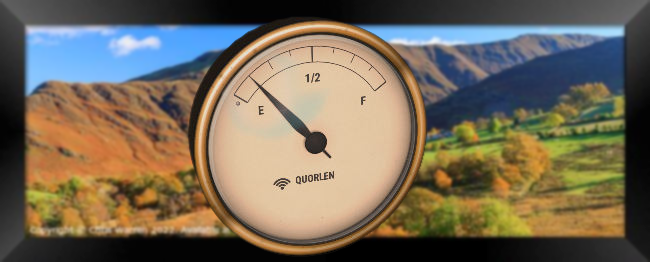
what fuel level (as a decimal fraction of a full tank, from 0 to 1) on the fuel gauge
0.125
